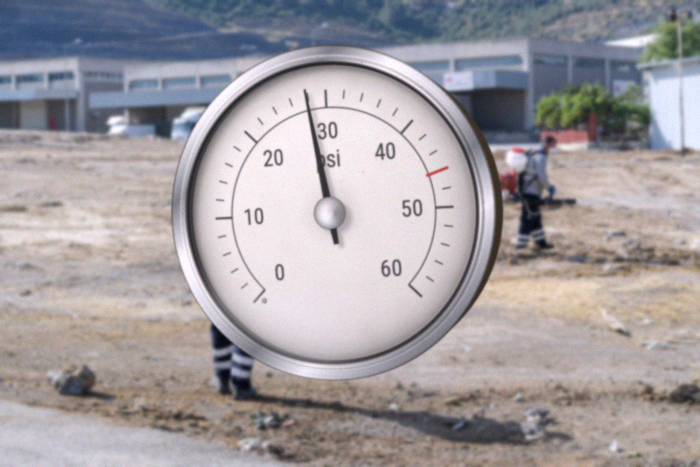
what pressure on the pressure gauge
28 psi
